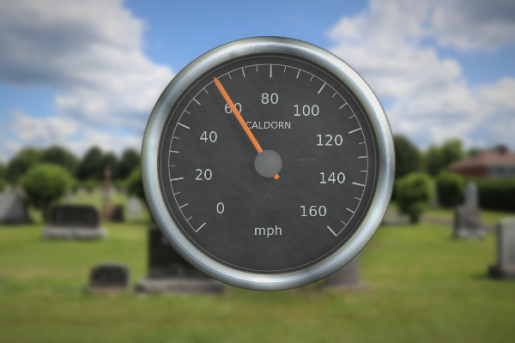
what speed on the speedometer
60 mph
